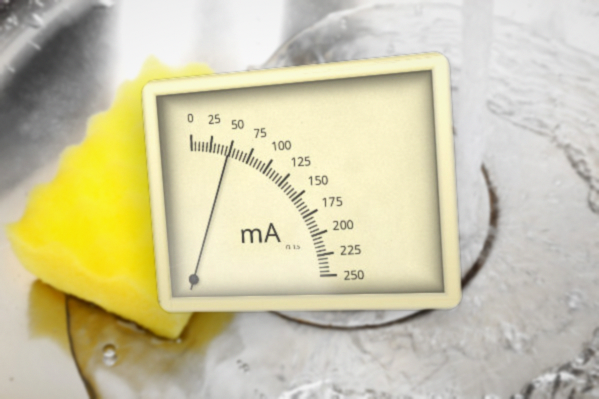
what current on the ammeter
50 mA
